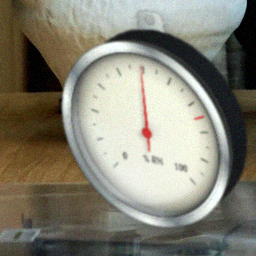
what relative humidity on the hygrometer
50 %
